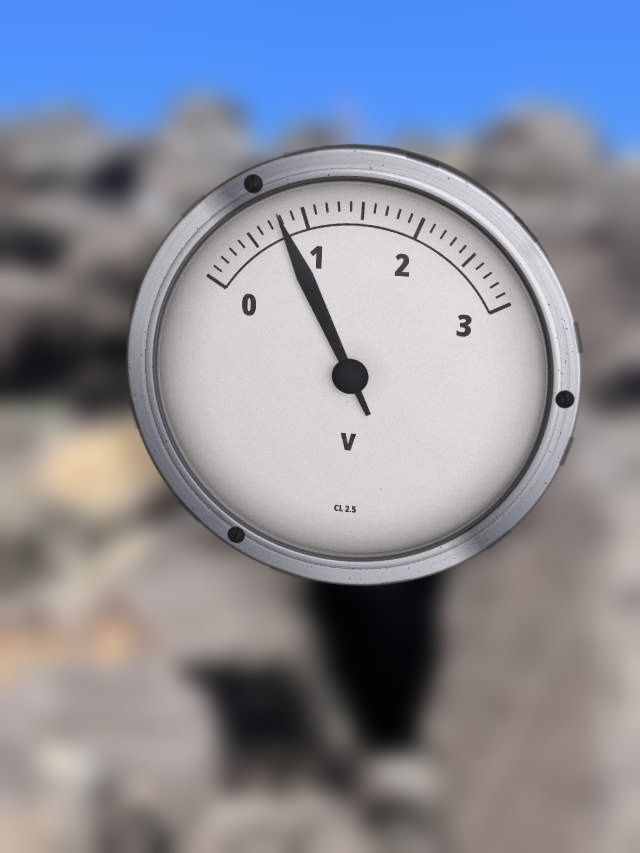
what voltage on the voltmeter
0.8 V
